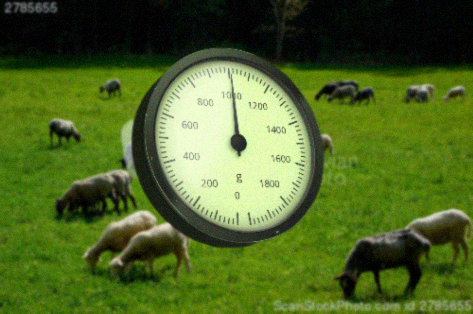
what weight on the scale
1000 g
